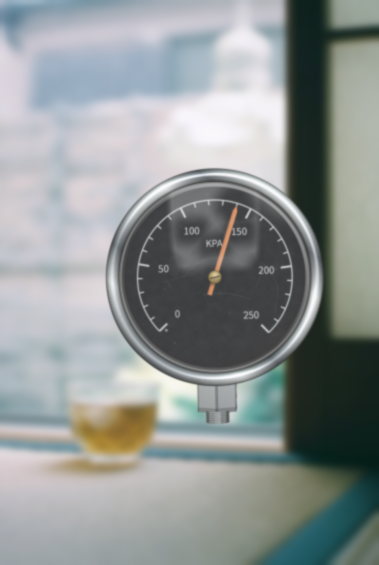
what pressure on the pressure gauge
140 kPa
